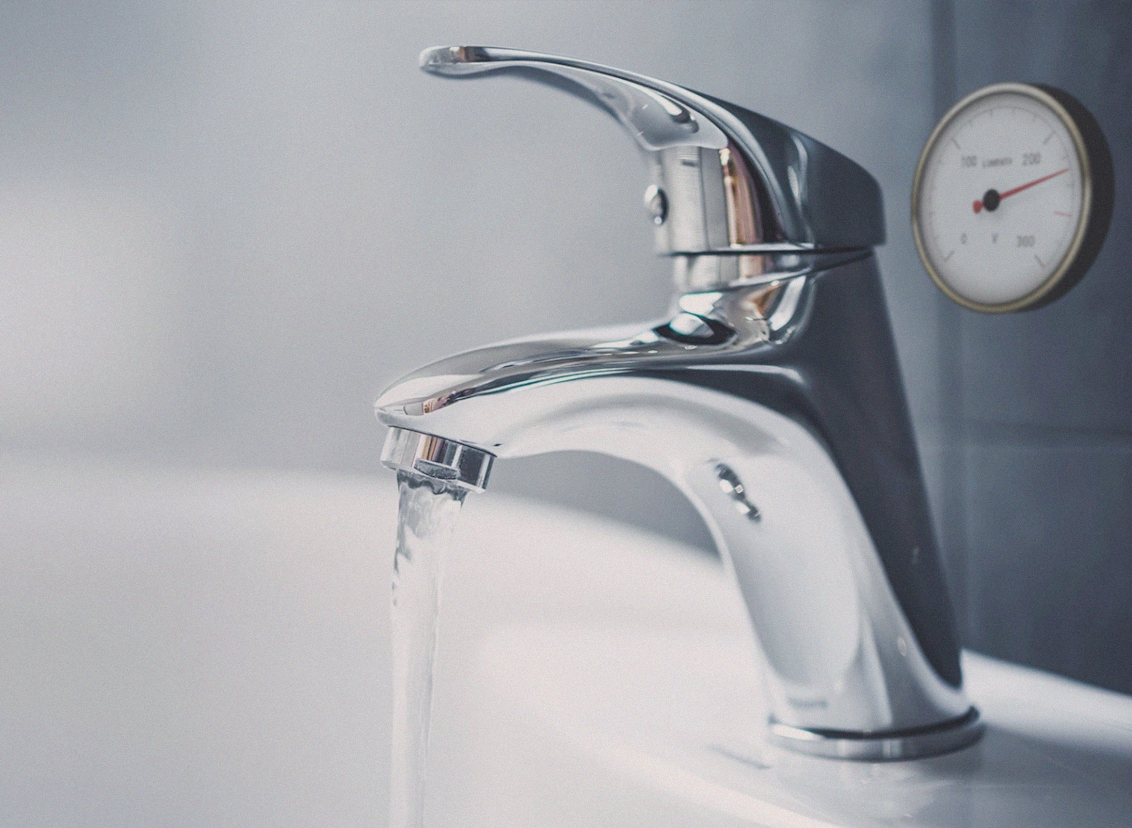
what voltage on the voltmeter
230 V
